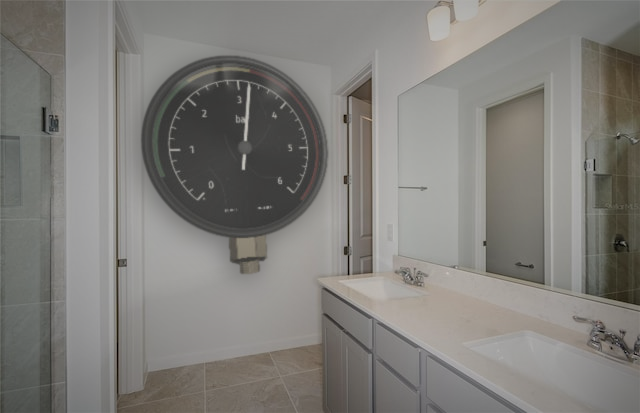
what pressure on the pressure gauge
3.2 bar
